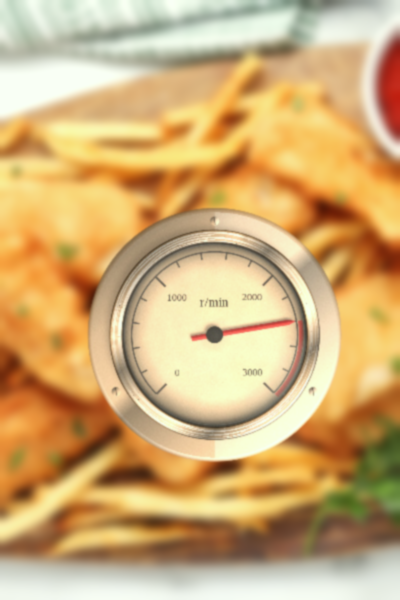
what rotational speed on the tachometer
2400 rpm
